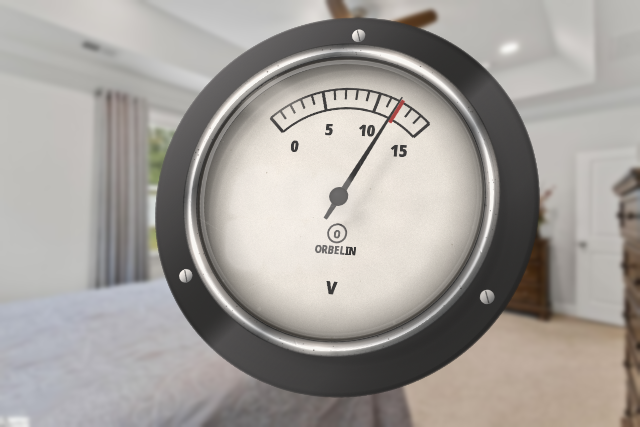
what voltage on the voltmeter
12 V
